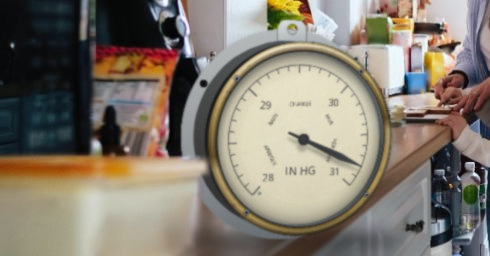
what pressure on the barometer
30.8 inHg
